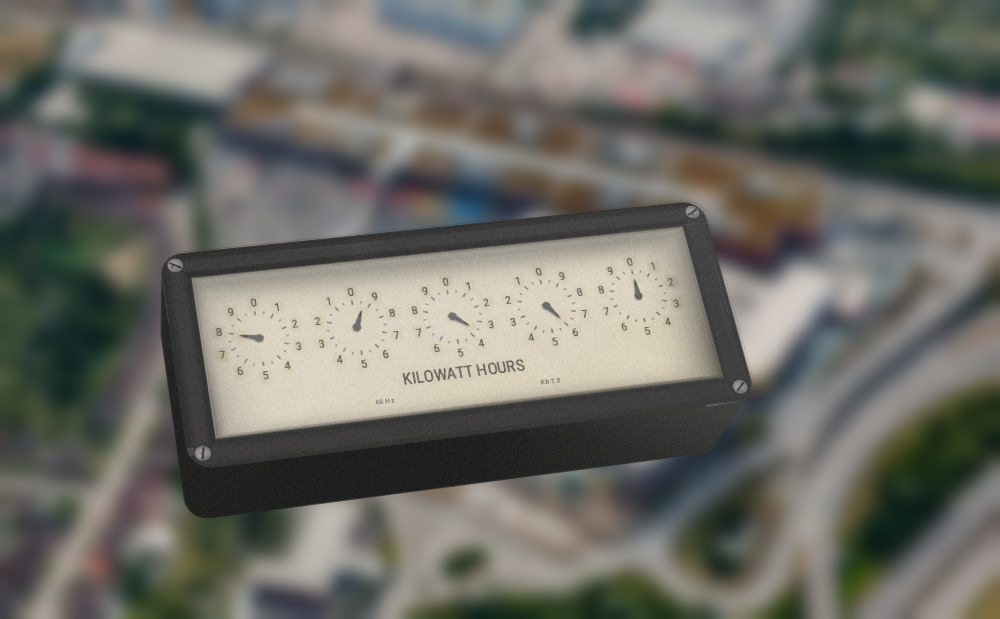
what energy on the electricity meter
79360 kWh
